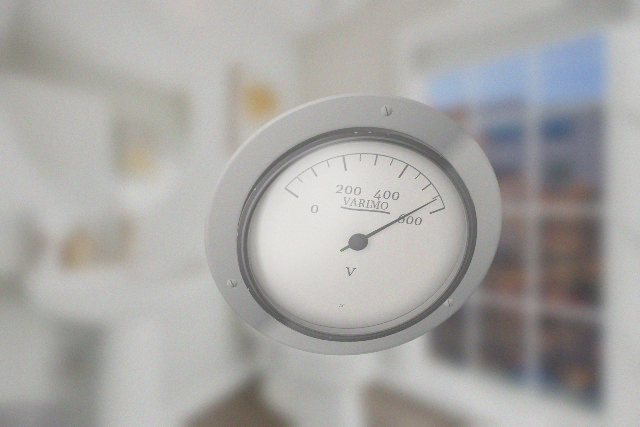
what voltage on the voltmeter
550 V
